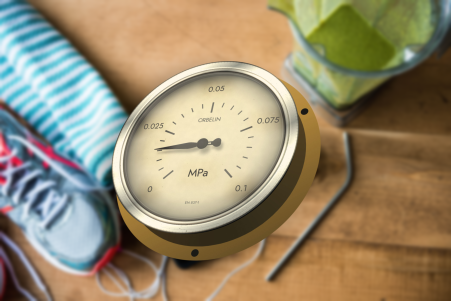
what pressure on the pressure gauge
0.015 MPa
